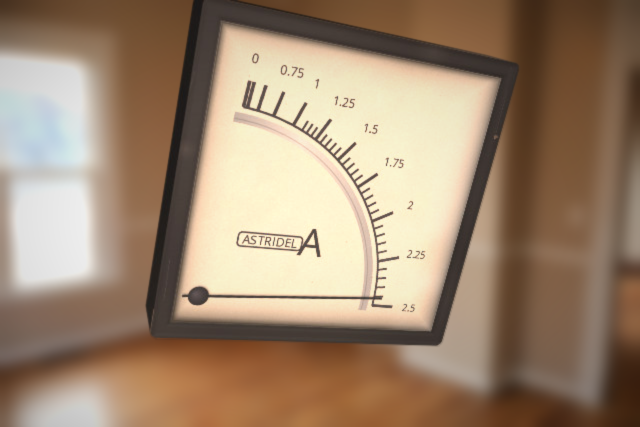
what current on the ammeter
2.45 A
